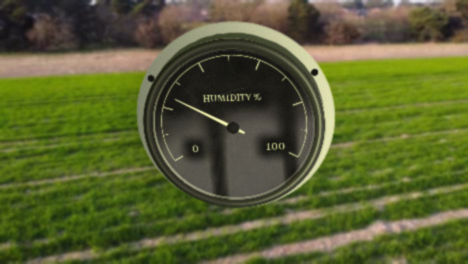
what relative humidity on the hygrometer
25 %
